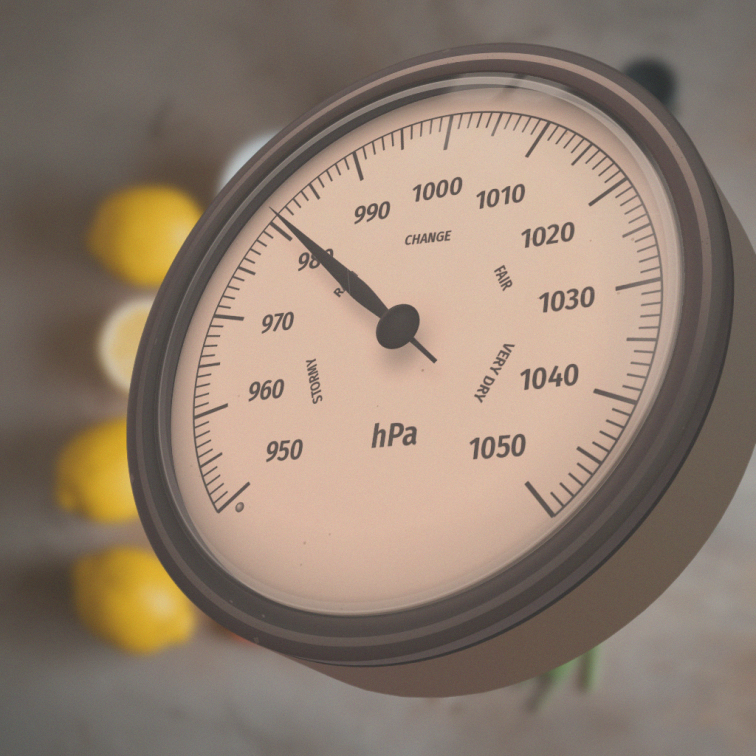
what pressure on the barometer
981 hPa
